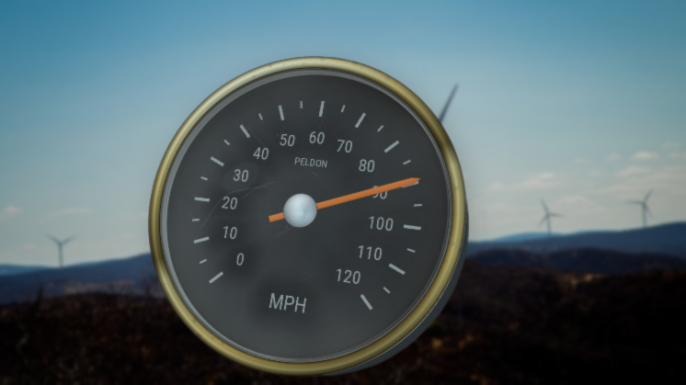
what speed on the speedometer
90 mph
